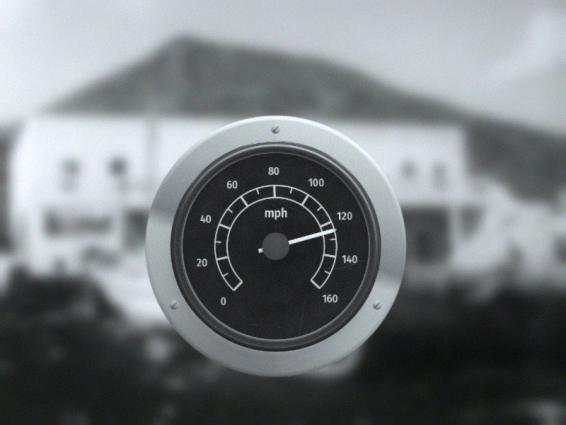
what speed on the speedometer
125 mph
